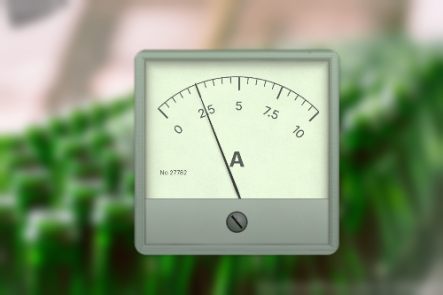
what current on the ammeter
2.5 A
